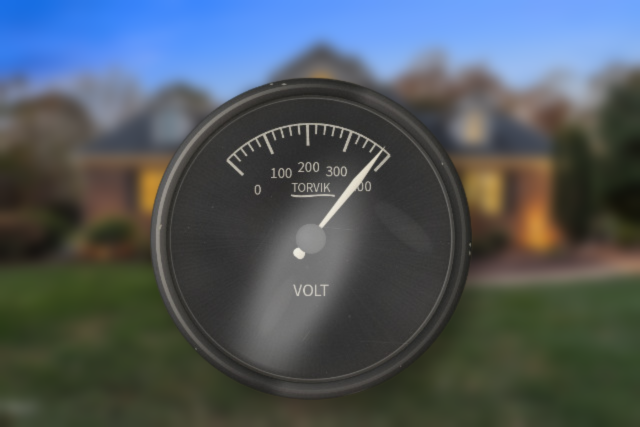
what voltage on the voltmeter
380 V
